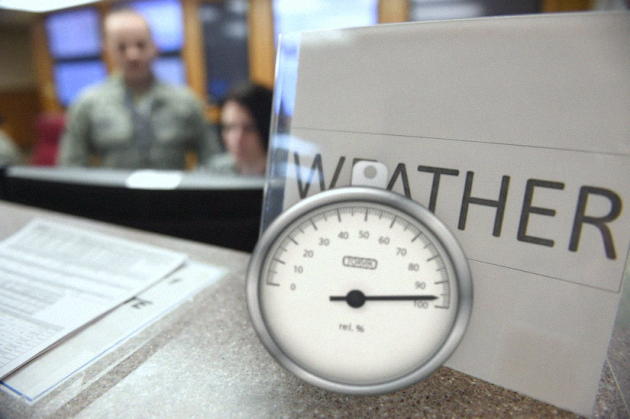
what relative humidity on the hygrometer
95 %
